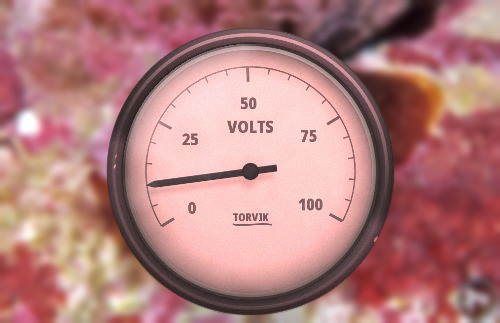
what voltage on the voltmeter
10 V
